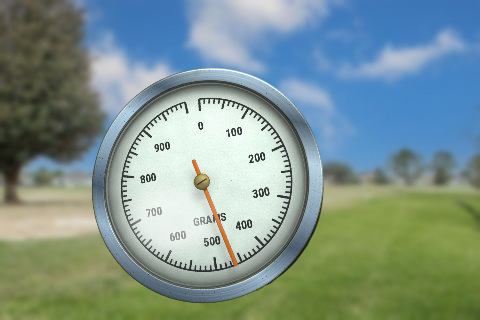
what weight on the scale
460 g
